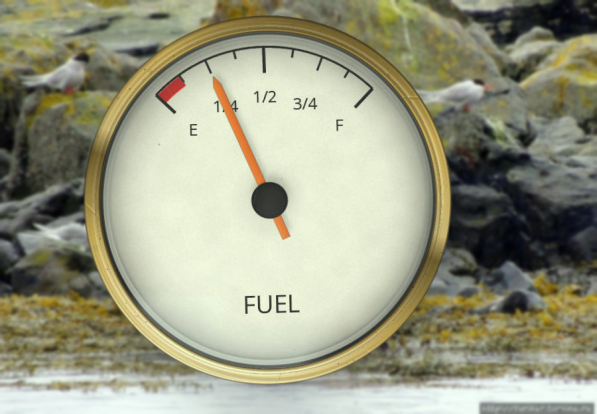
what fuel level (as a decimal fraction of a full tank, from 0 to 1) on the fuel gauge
0.25
